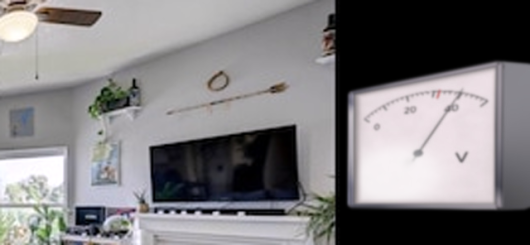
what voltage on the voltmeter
40 V
